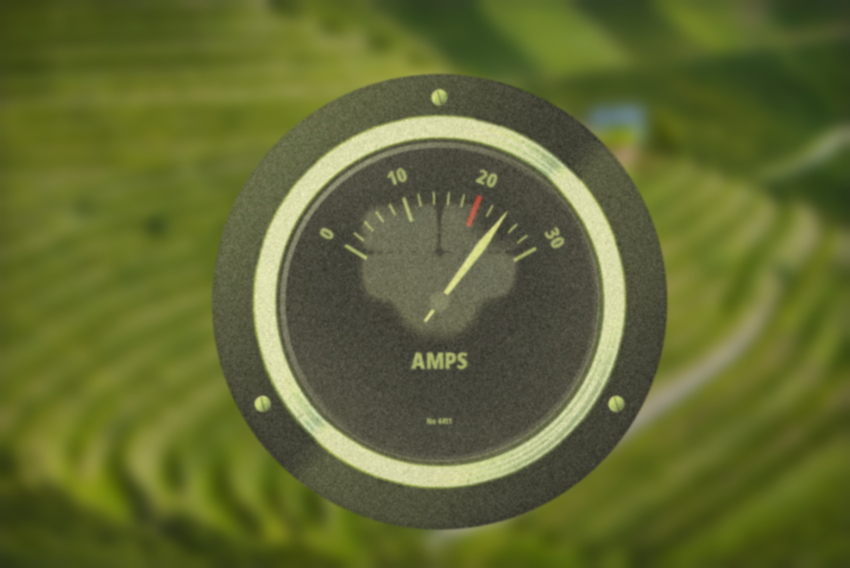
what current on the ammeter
24 A
